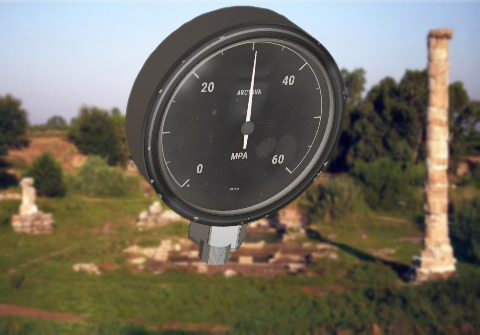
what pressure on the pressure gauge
30 MPa
